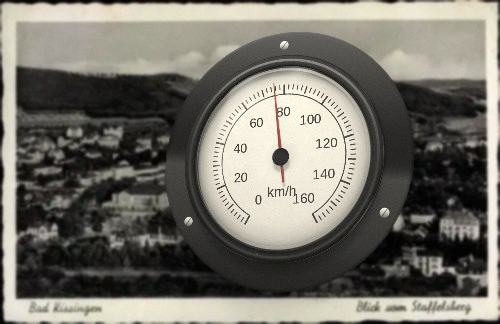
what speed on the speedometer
76 km/h
